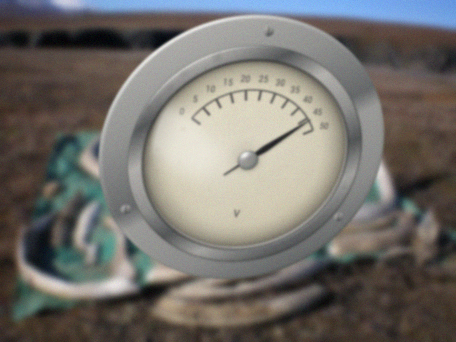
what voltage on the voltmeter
45 V
